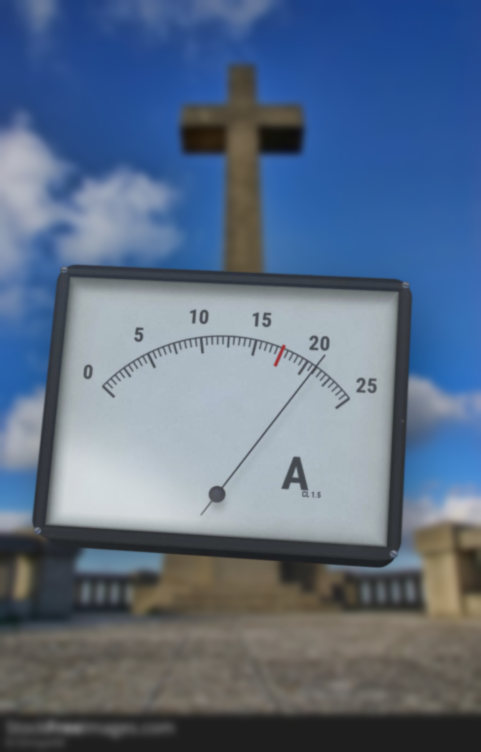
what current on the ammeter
21 A
